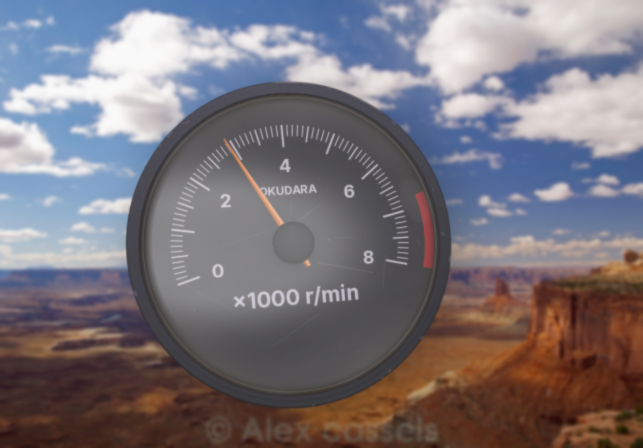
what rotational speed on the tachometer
2900 rpm
